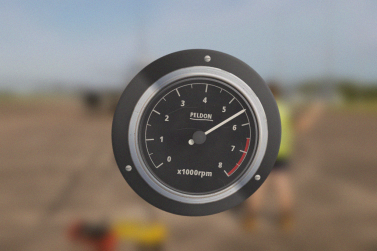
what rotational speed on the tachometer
5500 rpm
